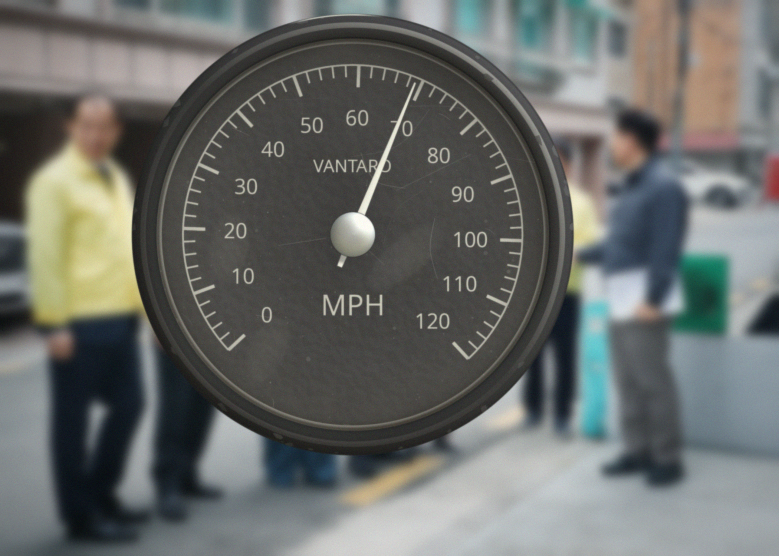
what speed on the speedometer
69 mph
